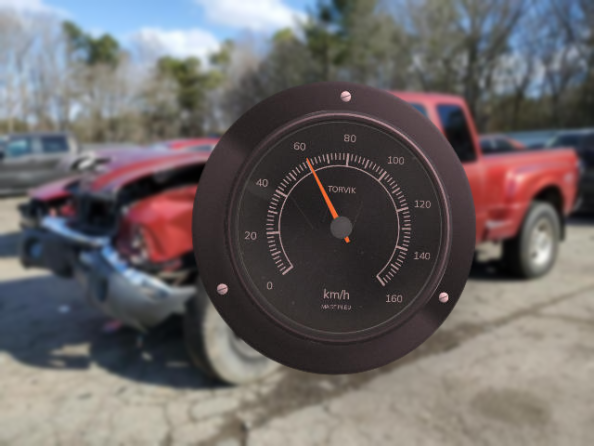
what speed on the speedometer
60 km/h
